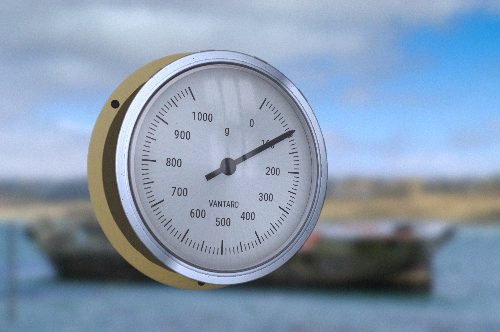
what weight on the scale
100 g
